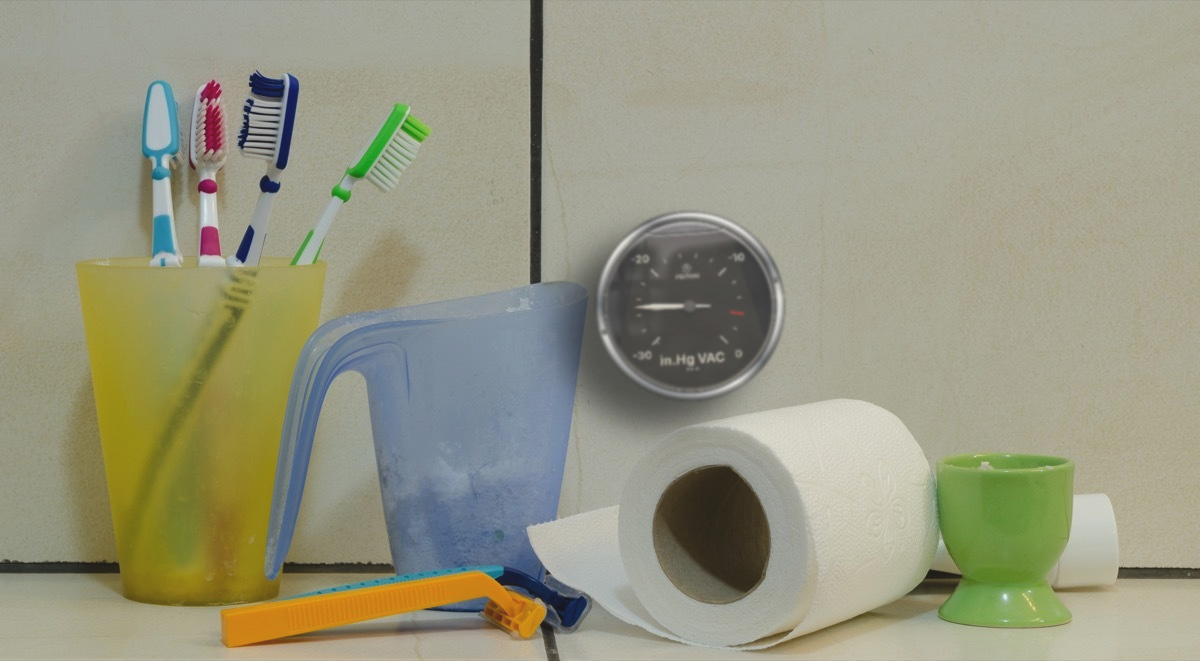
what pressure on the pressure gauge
-25 inHg
